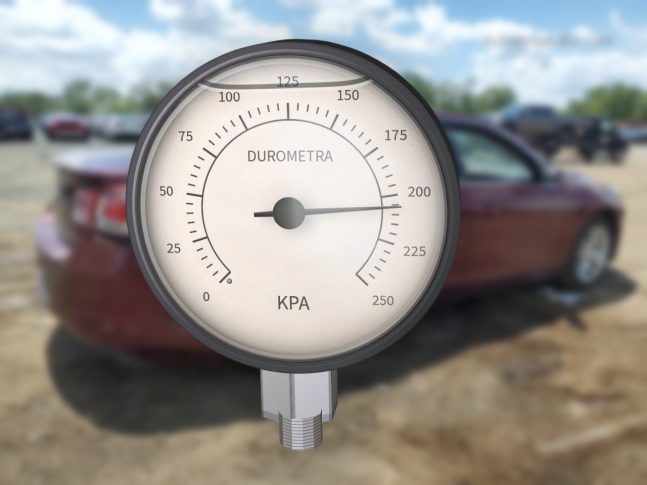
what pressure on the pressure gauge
205 kPa
